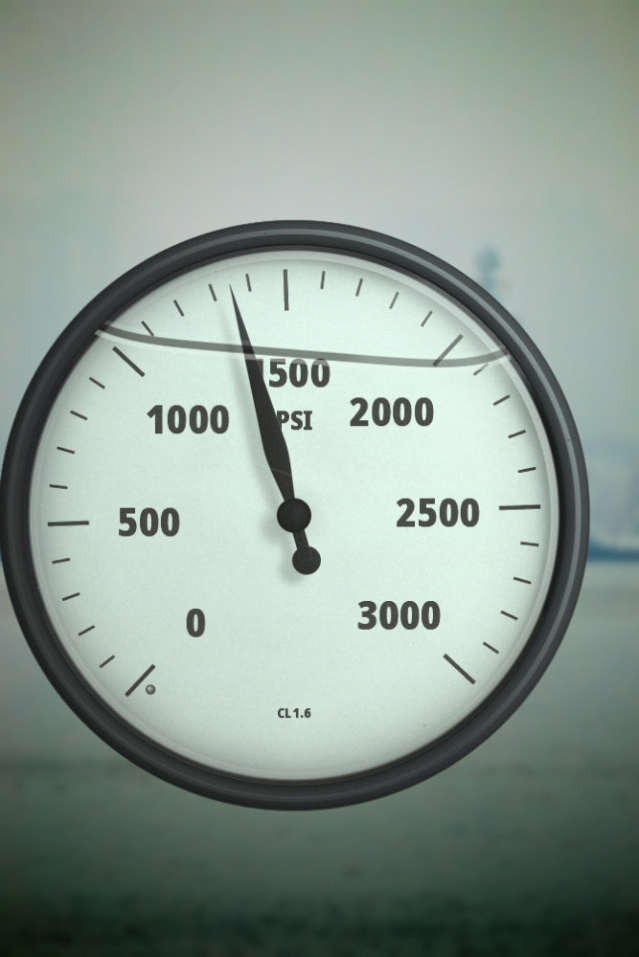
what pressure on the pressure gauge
1350 psi
